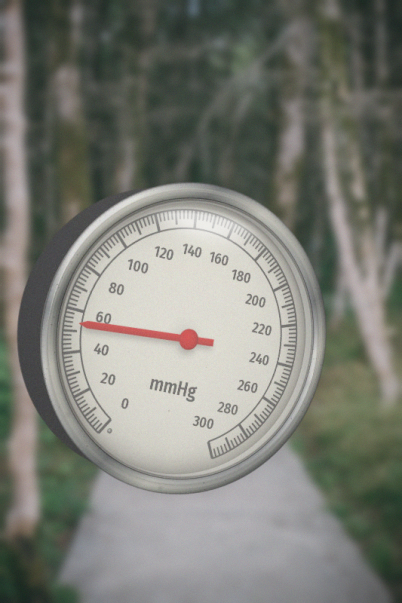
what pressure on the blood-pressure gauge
54 mmHg
